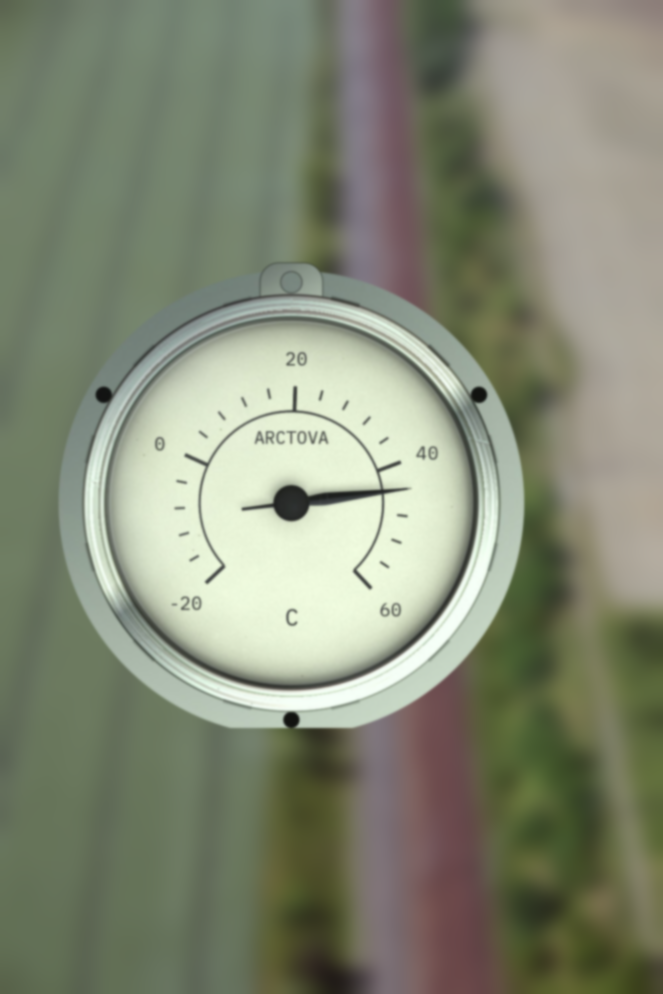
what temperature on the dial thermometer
44 °C
